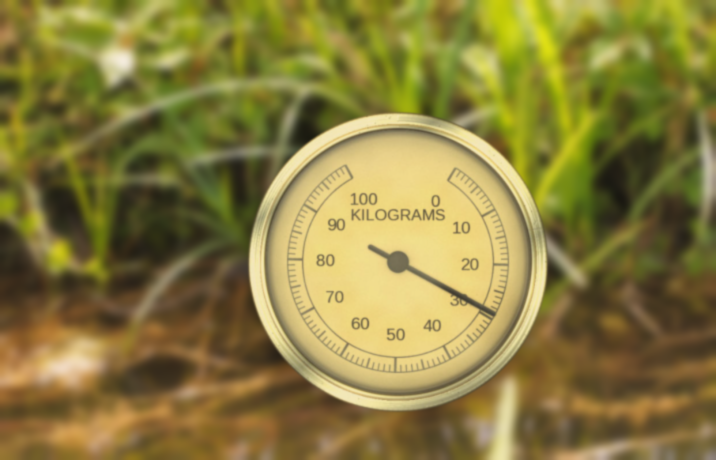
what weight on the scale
29 kg
